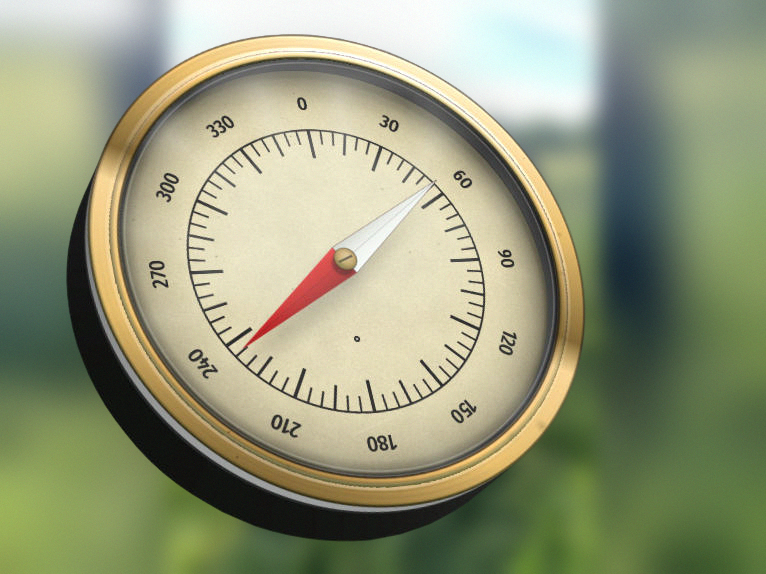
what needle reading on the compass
235 °
